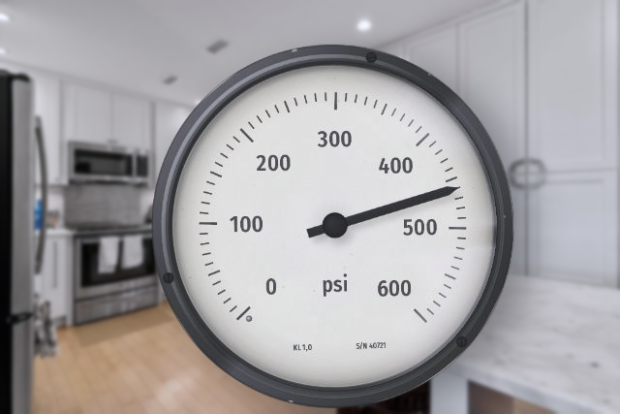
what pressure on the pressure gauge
460 psi
